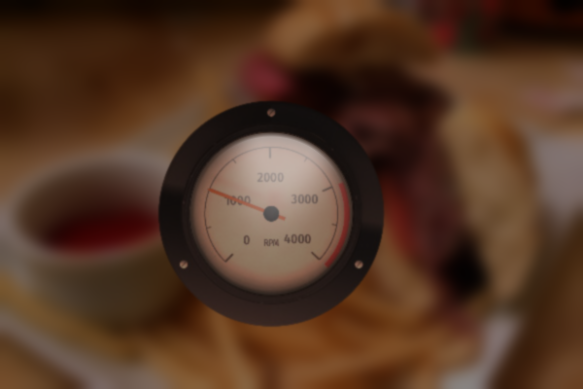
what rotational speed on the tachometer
1000 rpm
